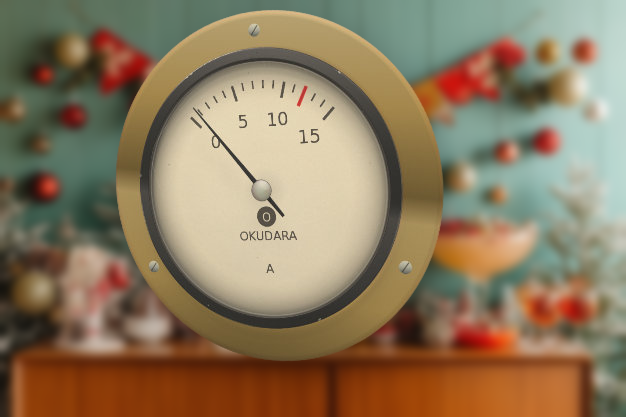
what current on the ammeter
1 A
